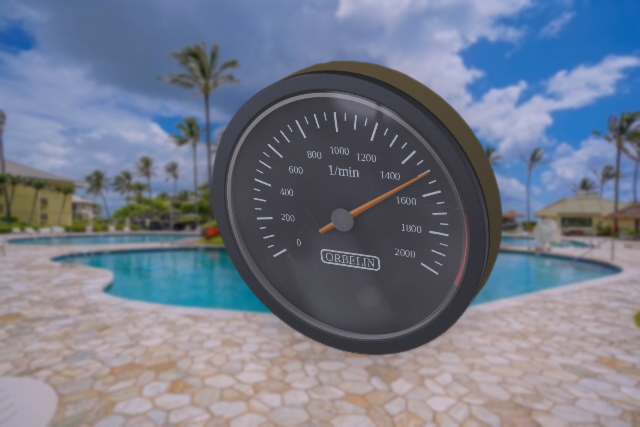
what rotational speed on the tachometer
1500 rpm
